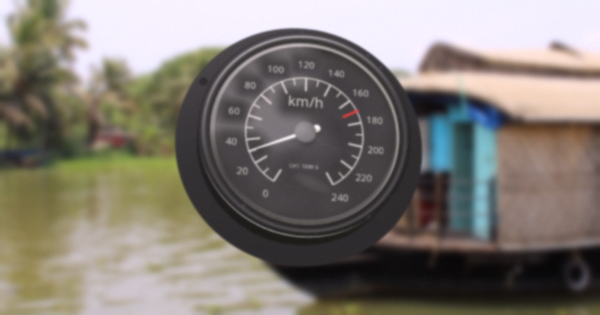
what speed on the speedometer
30 km/h
